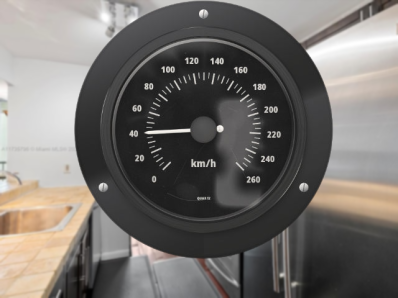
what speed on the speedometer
40 km/h
